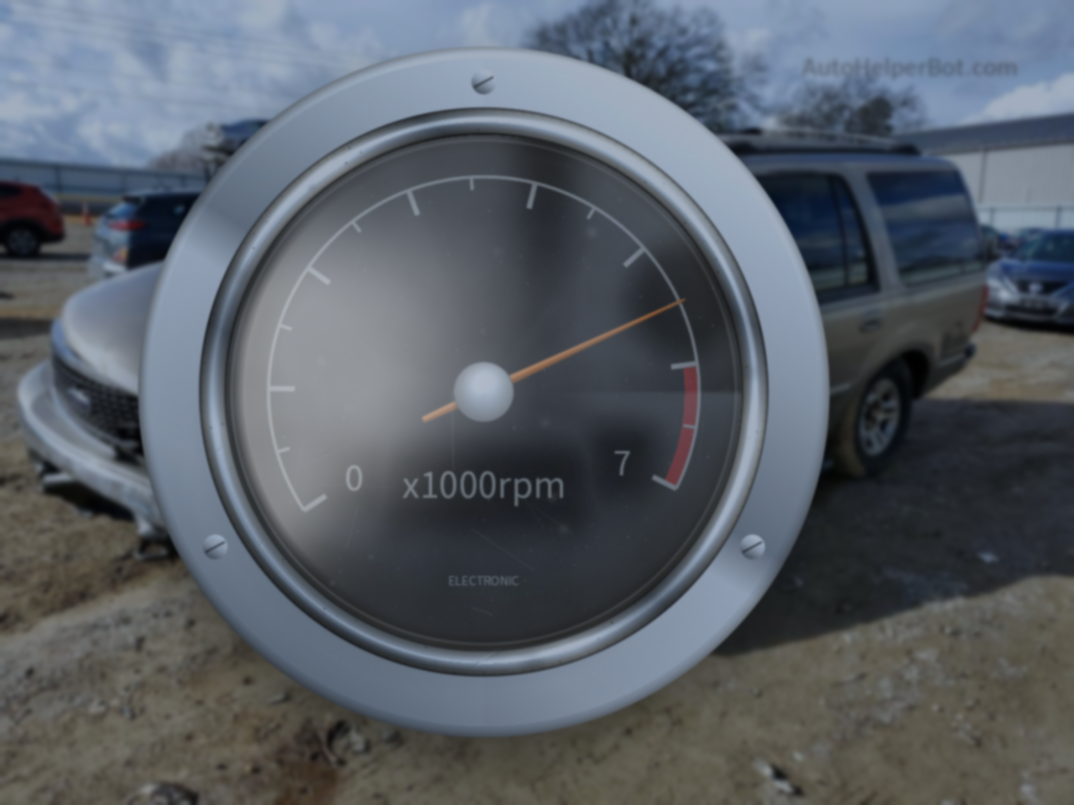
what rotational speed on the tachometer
5500 rpm
